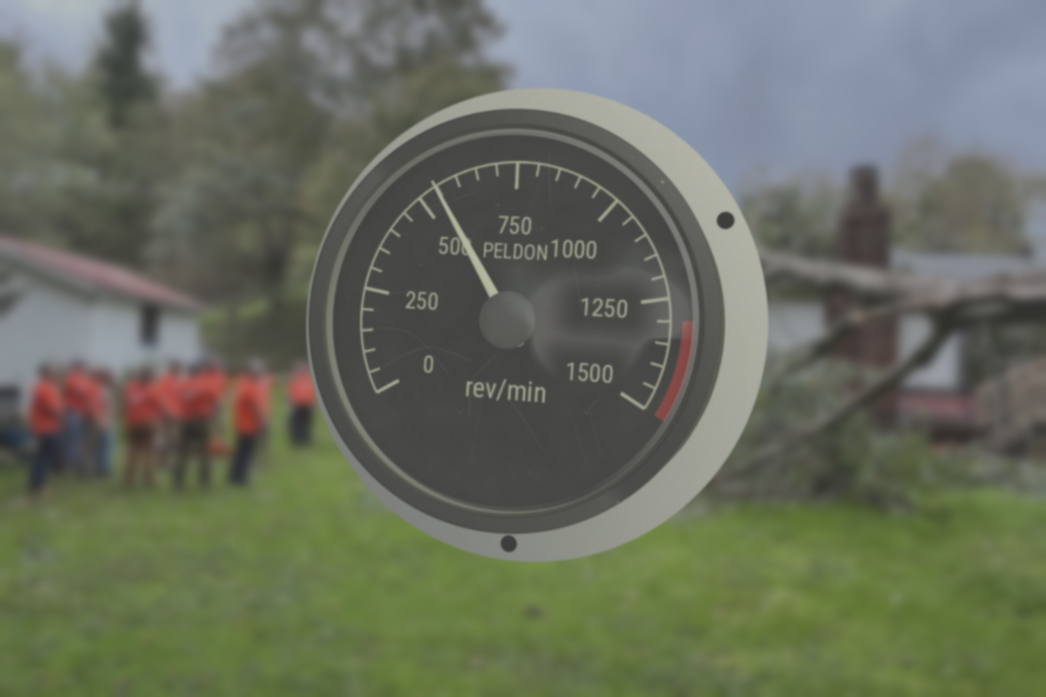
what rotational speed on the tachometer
550 rpm
